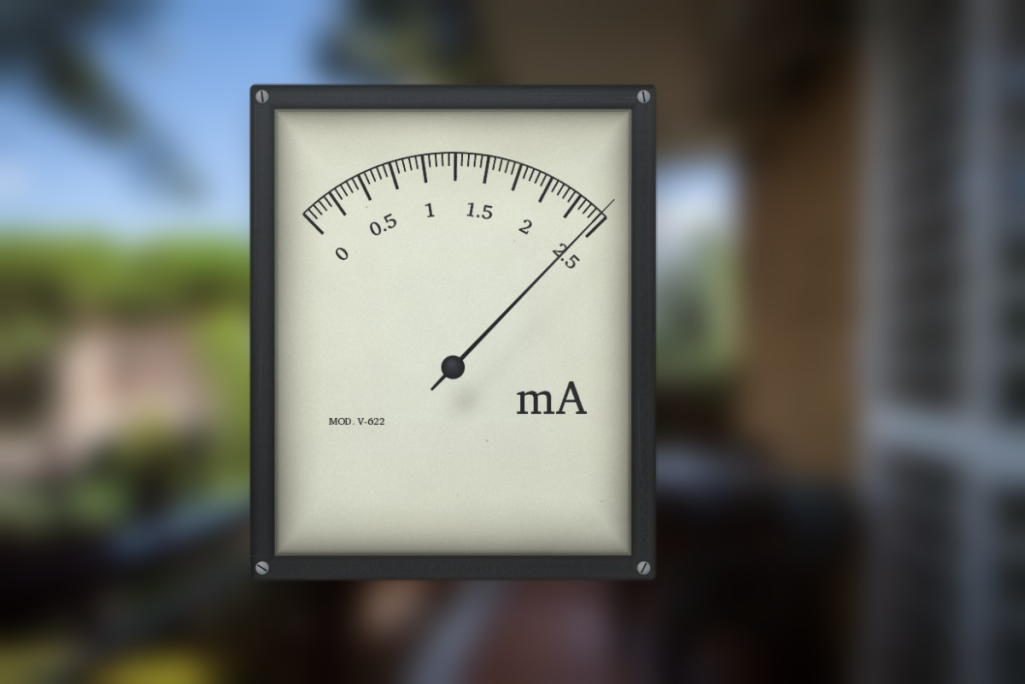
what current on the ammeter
2.45 mA
